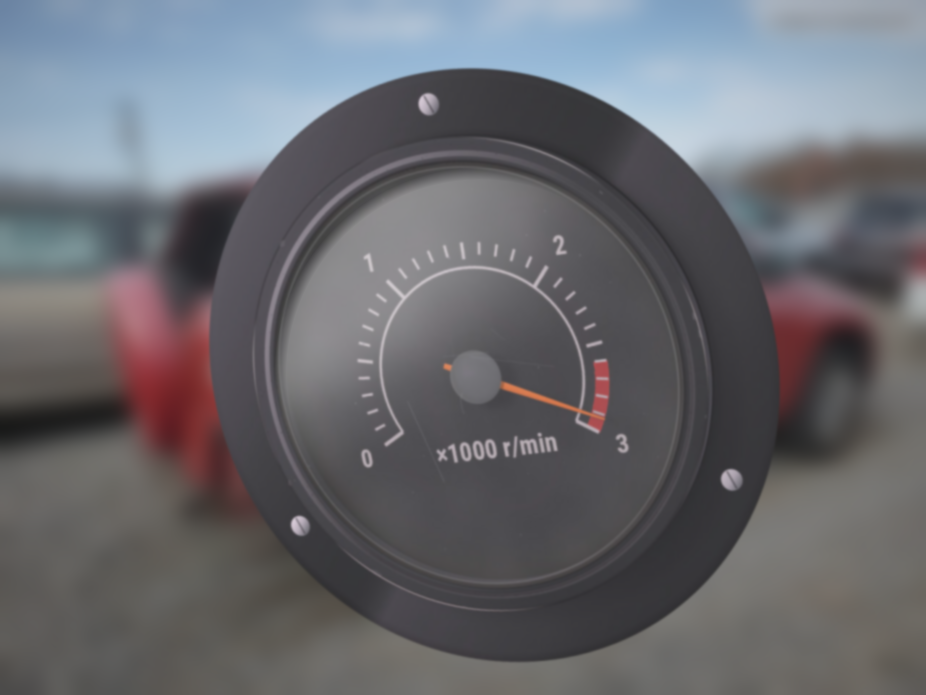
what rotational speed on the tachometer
2900 rpm
